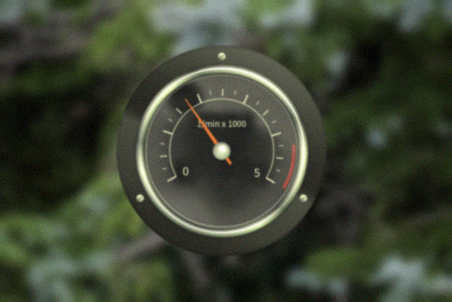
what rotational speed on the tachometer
1750 rpm
